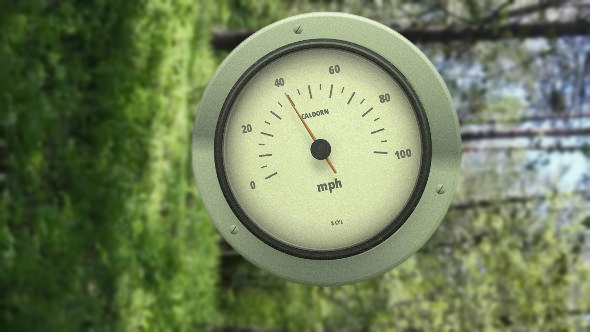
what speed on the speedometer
40 mph
